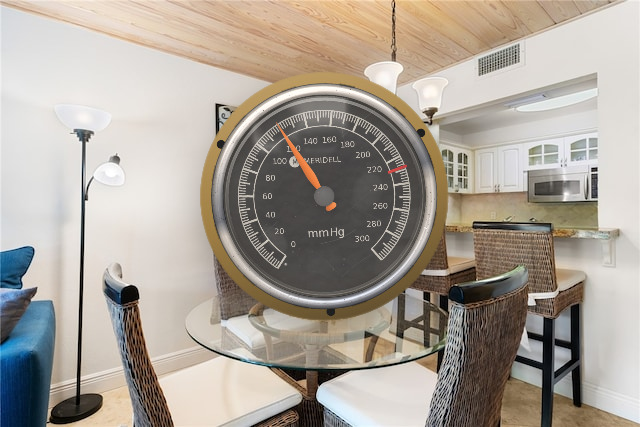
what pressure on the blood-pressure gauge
120 mmHg
